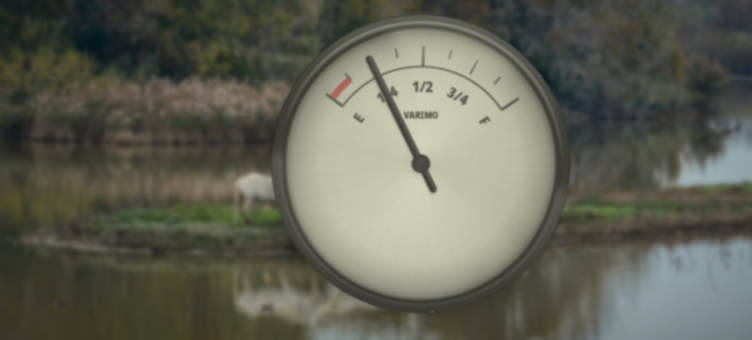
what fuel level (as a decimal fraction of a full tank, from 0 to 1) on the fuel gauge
0.25
